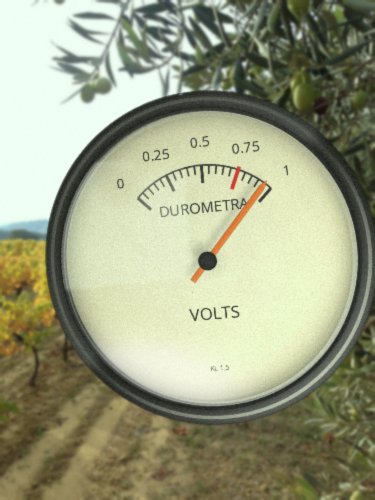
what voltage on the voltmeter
0.95 V
